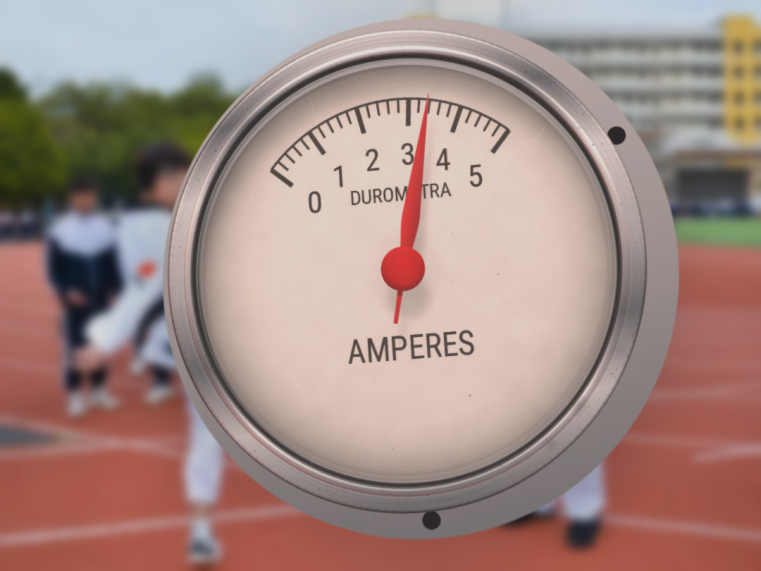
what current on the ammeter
3.4 A
